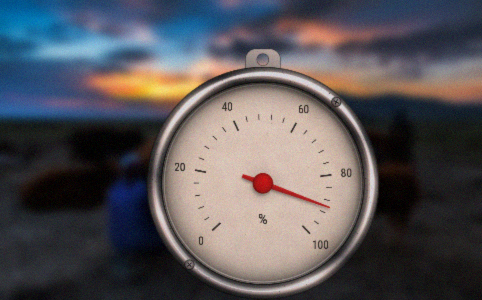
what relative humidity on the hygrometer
90 %
